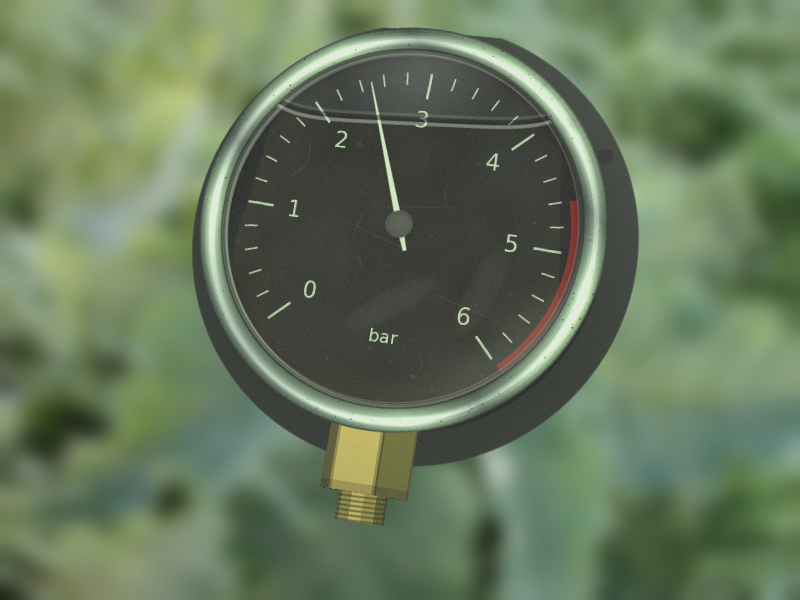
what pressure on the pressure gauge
2.5 bar
